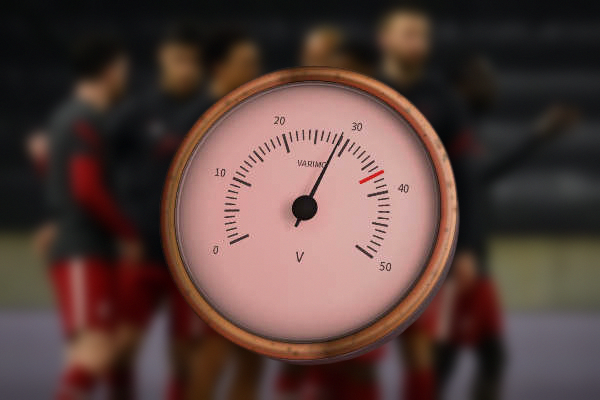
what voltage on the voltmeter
29 V
